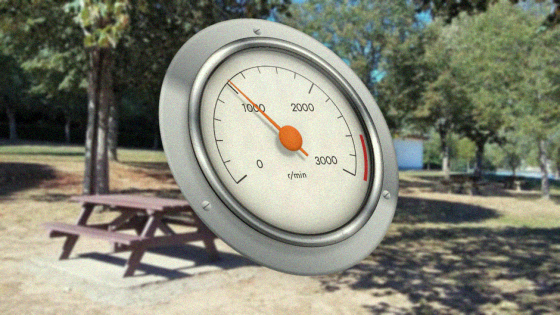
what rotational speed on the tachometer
1000 rpm
